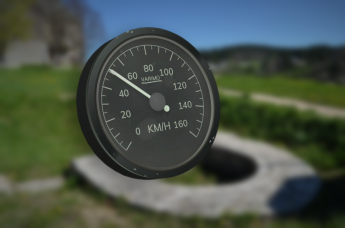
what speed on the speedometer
50 km/h
